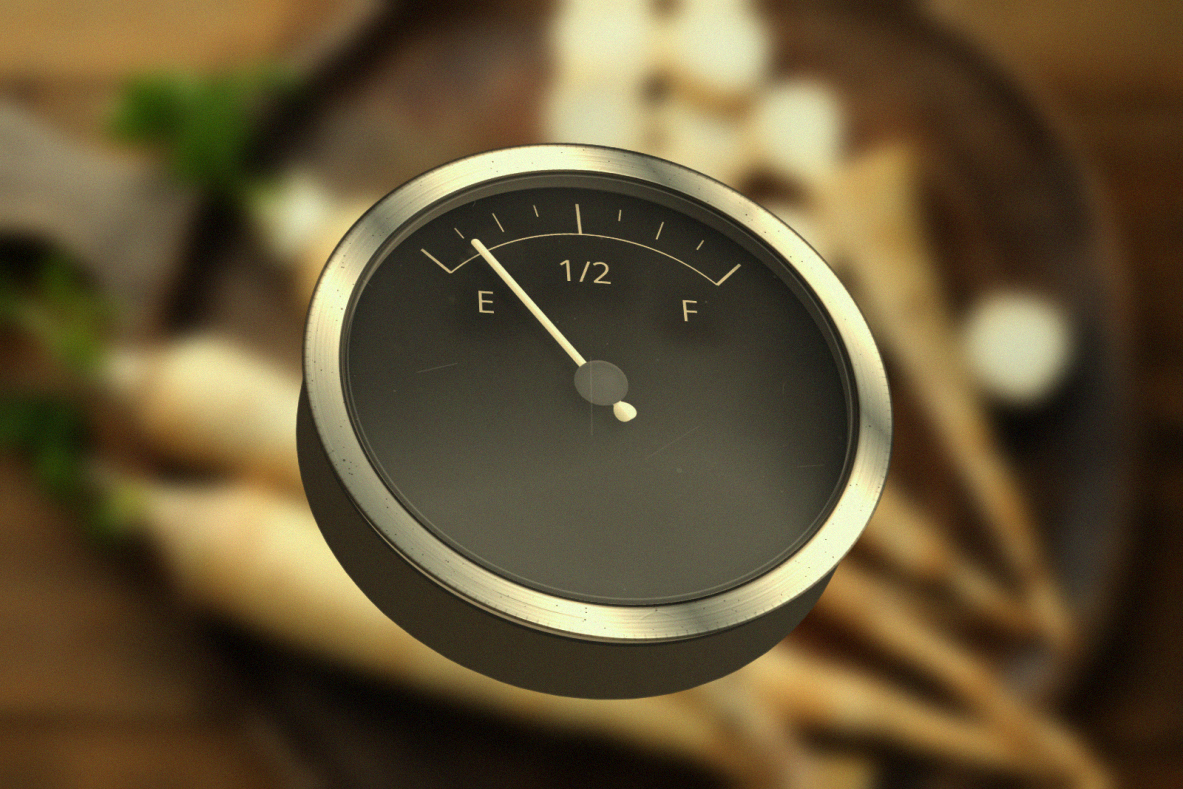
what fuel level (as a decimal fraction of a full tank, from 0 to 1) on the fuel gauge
0.125
